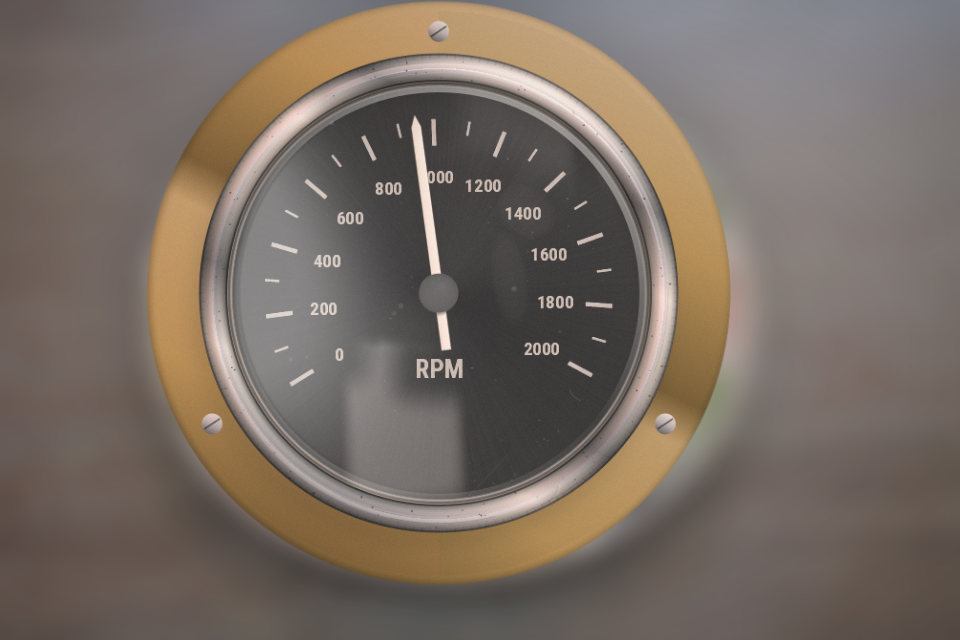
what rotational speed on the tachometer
950 rpm
